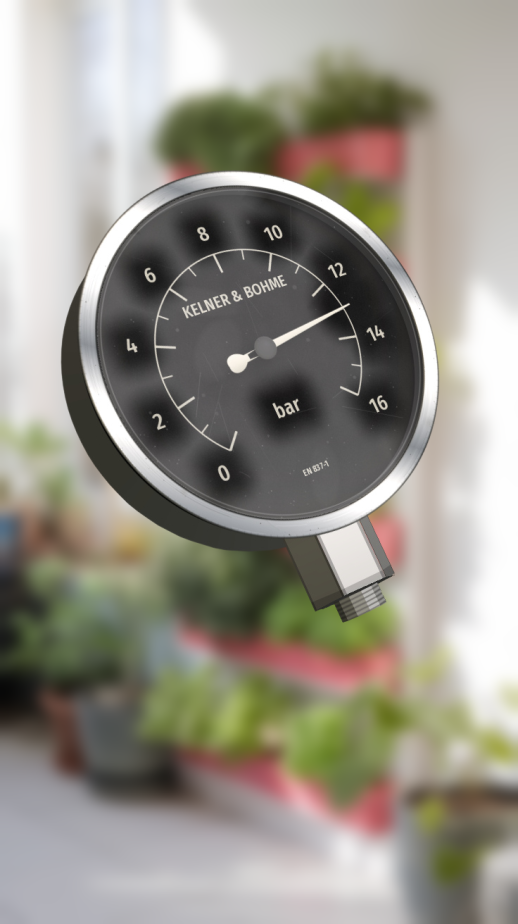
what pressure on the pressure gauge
13 bar
